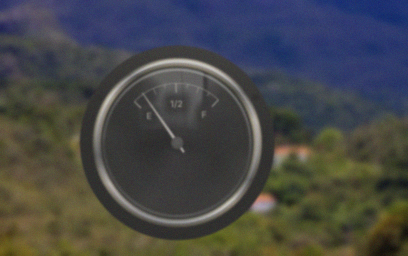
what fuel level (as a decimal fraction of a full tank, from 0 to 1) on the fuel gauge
0.125
